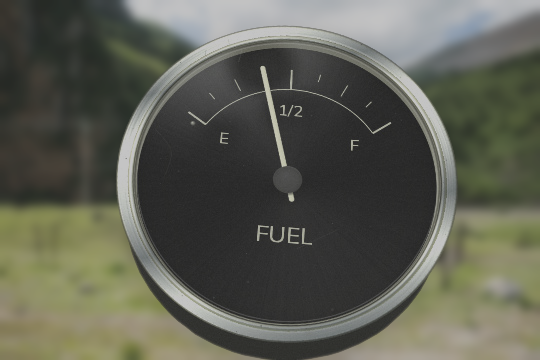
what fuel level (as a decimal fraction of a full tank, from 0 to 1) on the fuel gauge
0.375
